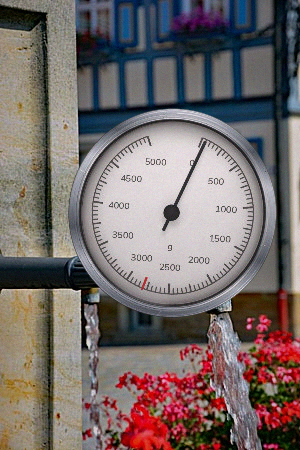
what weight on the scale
50 g
